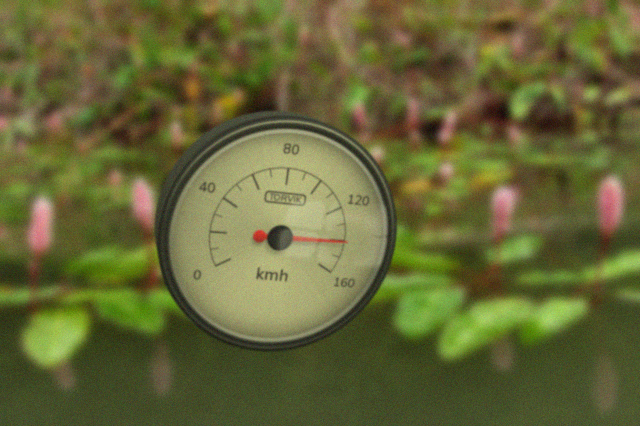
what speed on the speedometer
140 km/h
